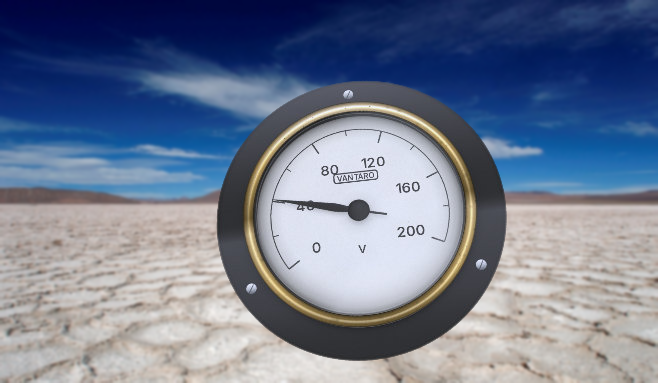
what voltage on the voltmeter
40 V
